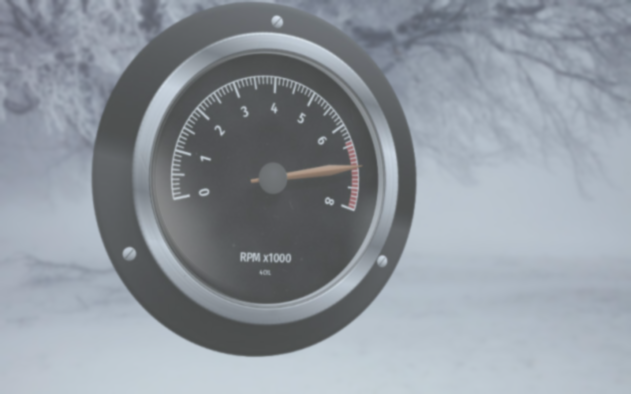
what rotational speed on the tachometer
7000 rpm
